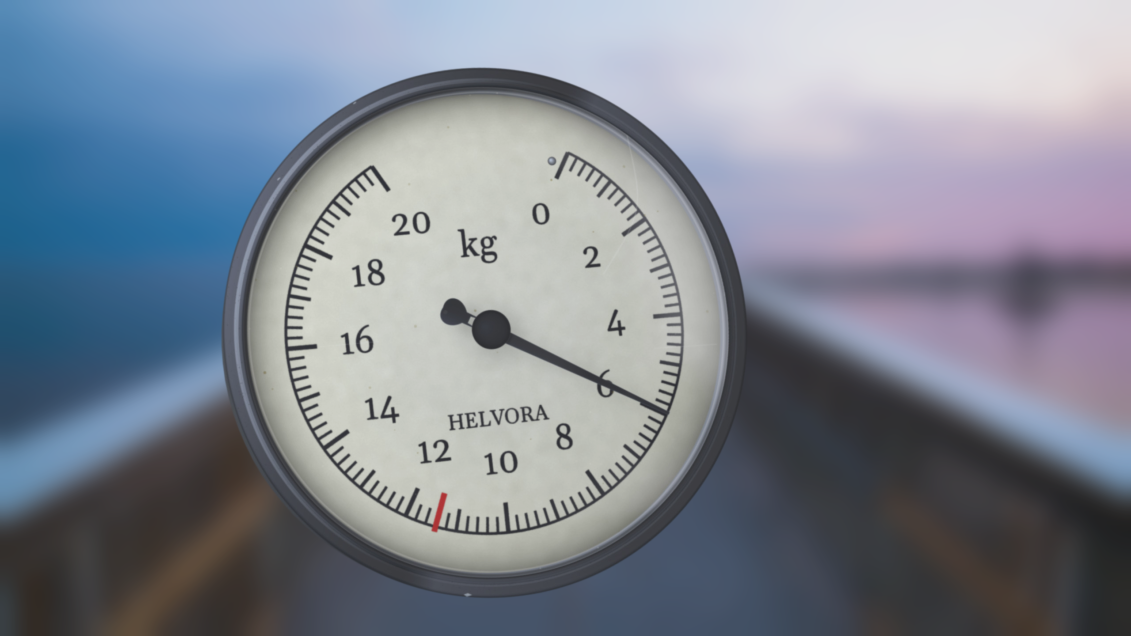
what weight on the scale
6 kg
